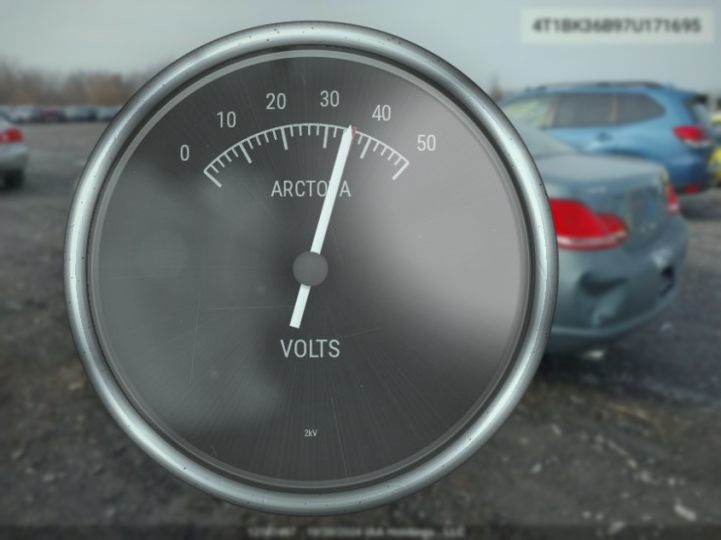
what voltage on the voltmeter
35 V
